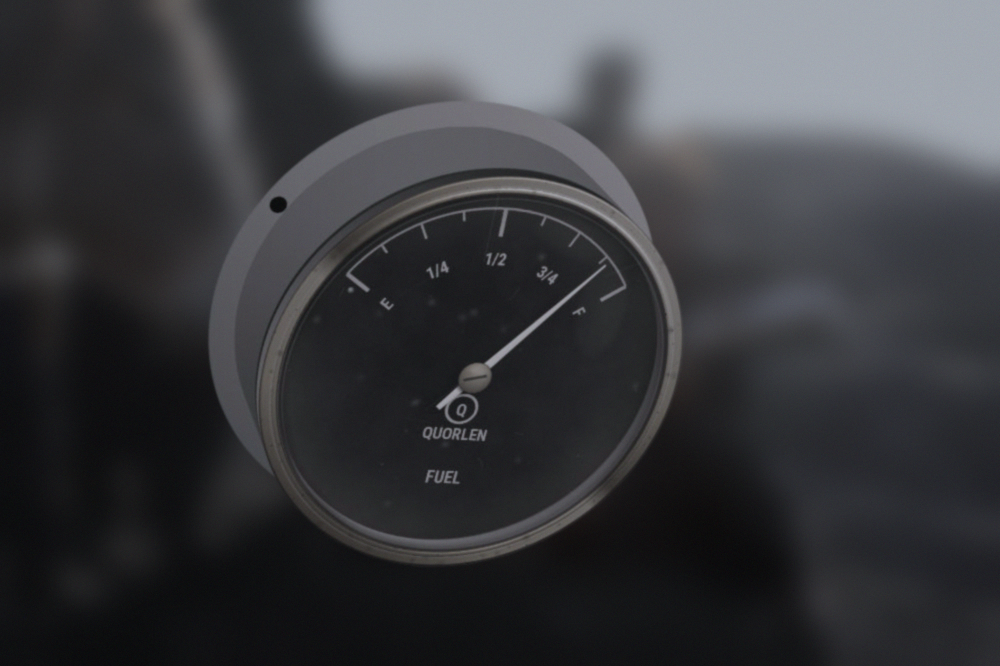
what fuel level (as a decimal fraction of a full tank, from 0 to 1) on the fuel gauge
0.875
